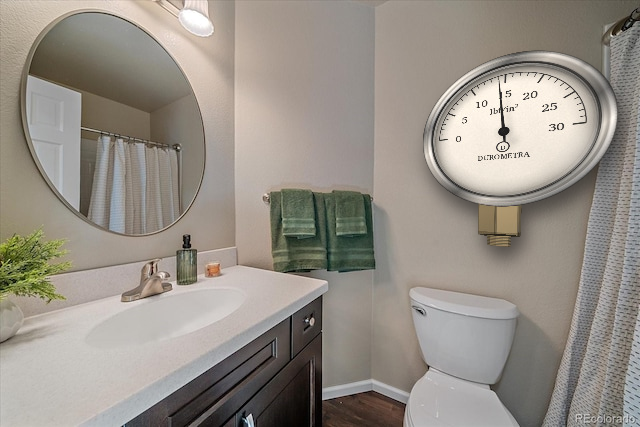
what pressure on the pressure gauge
14 psi
